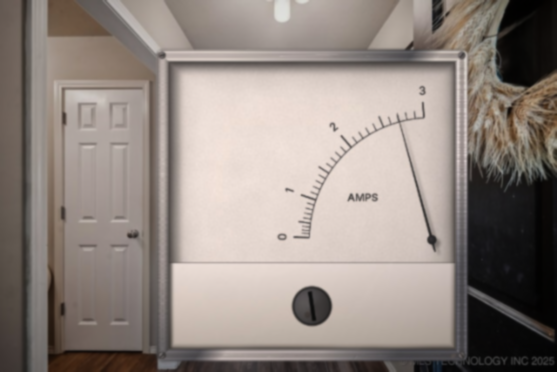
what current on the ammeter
2.7 A
